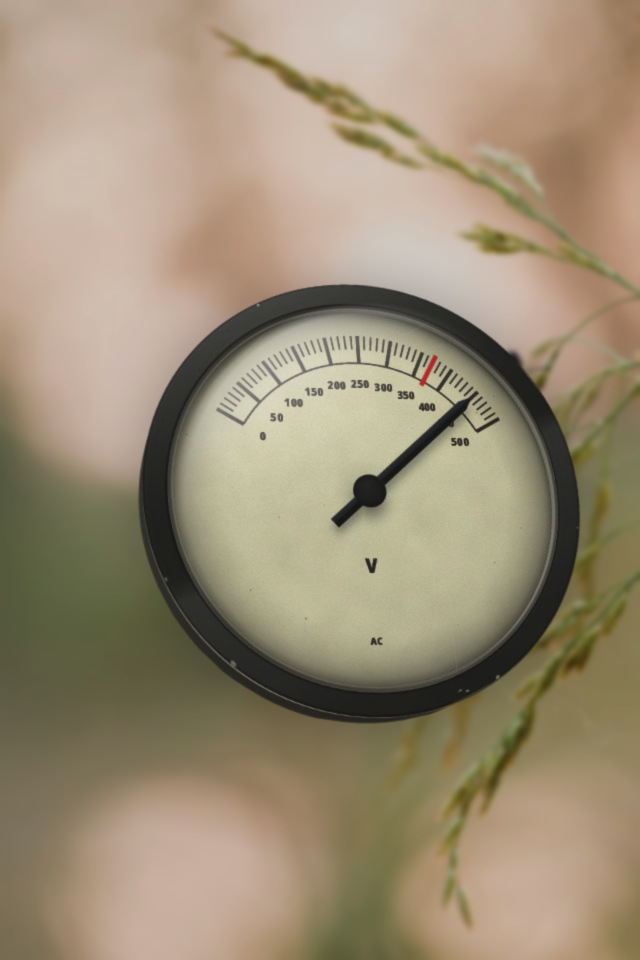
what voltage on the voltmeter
450 V
